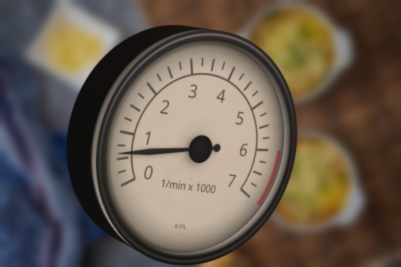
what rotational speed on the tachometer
625 rpm
